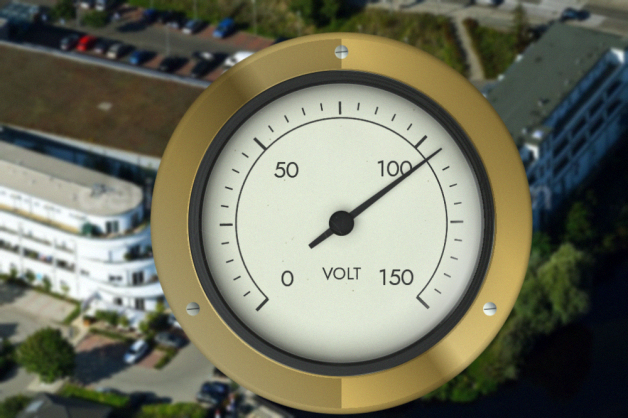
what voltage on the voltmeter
105 V
